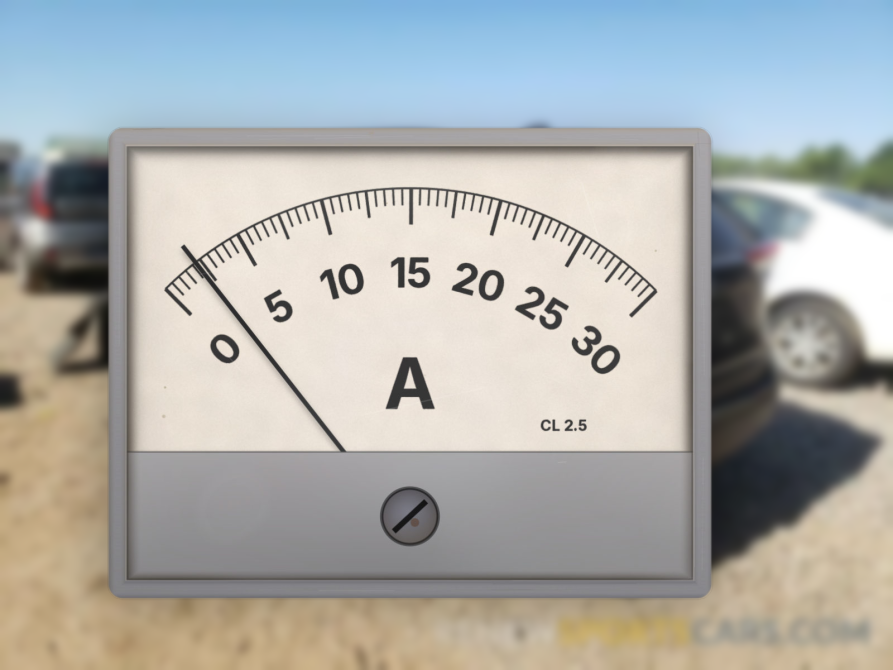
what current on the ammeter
2.25 A
